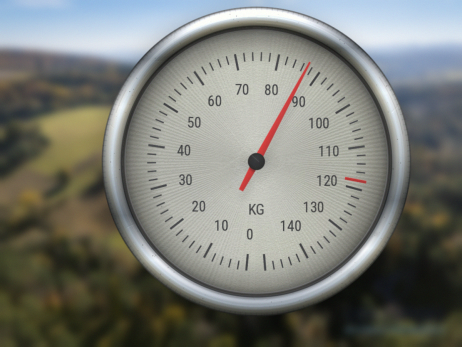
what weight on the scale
87 kg
